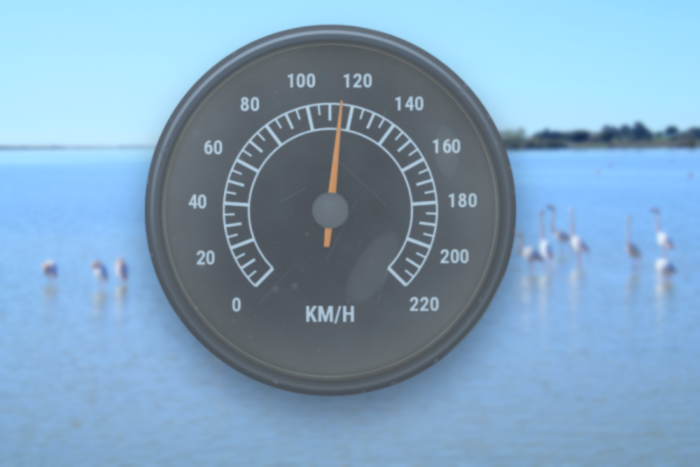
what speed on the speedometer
115 km/h
